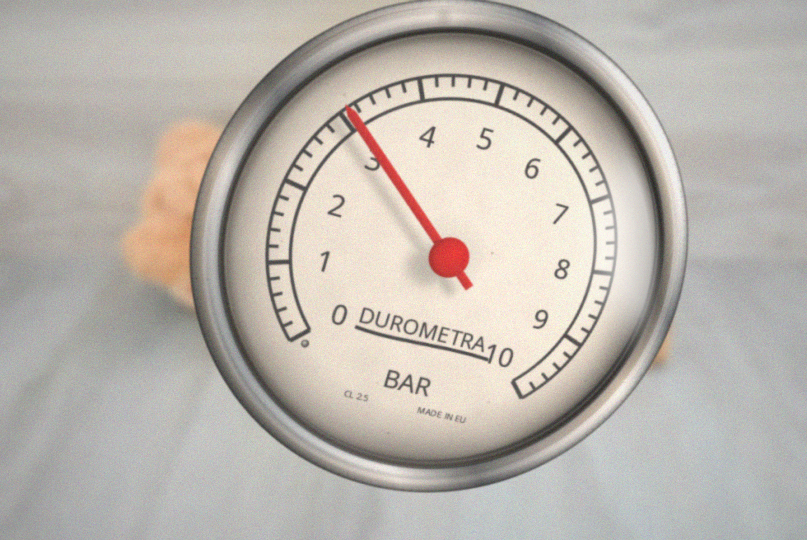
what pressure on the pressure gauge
3.1 bar
